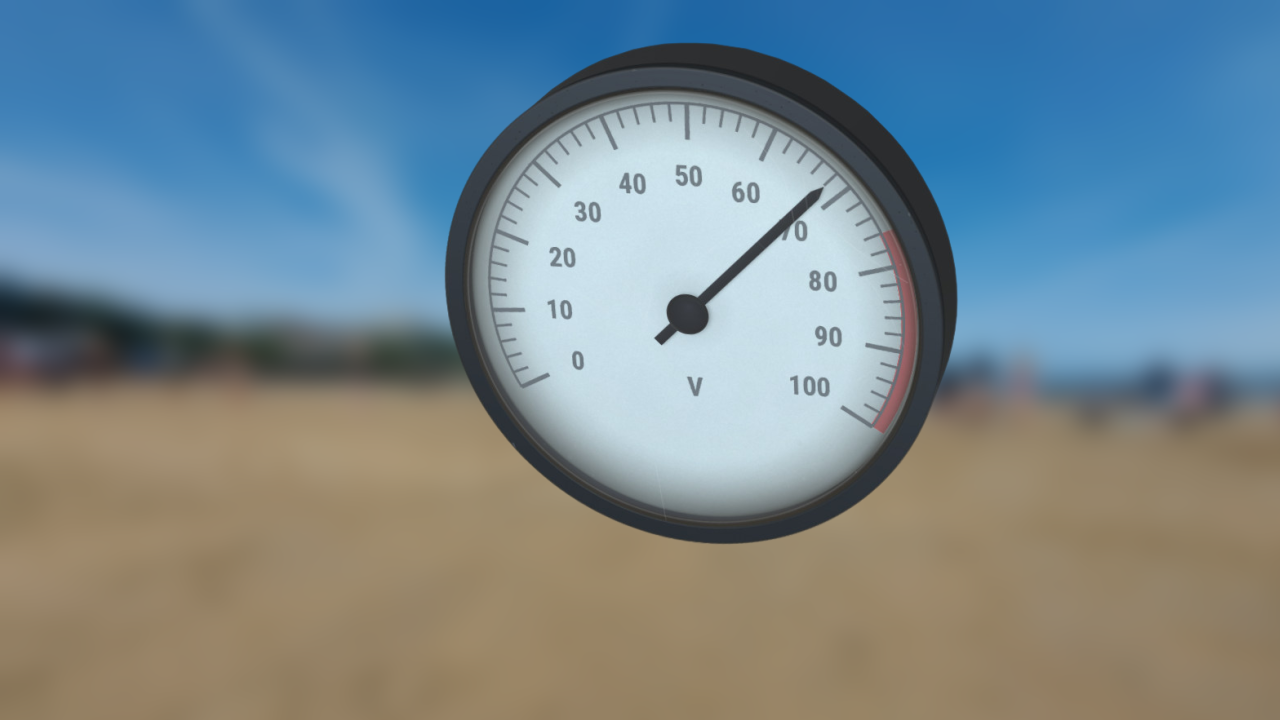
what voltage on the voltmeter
68 V
